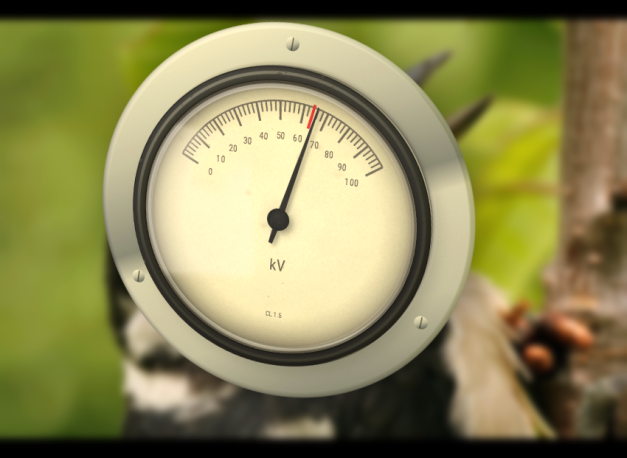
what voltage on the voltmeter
66 kV
